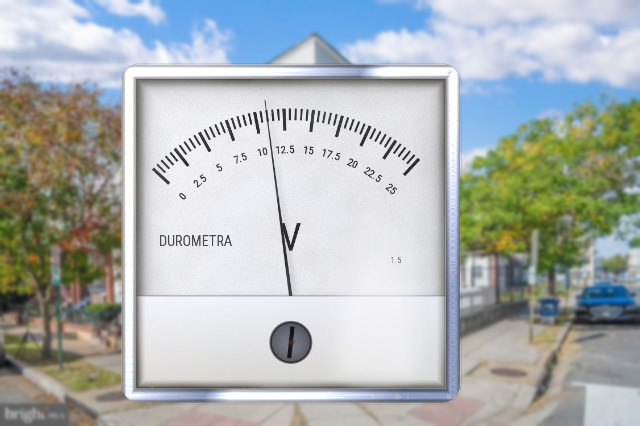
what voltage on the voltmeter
11 V
